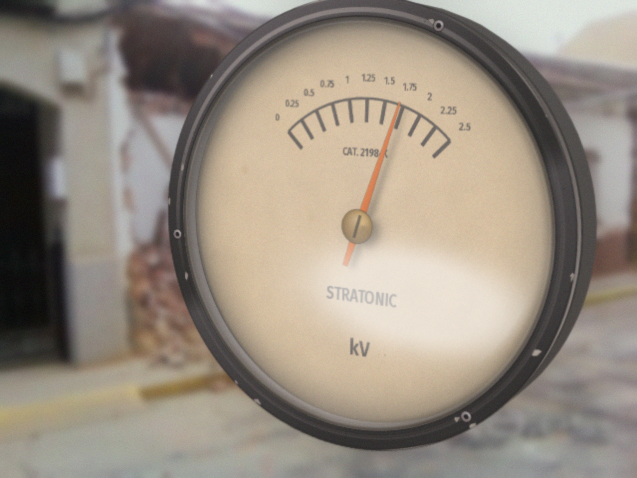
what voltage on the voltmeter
1.75 kV
